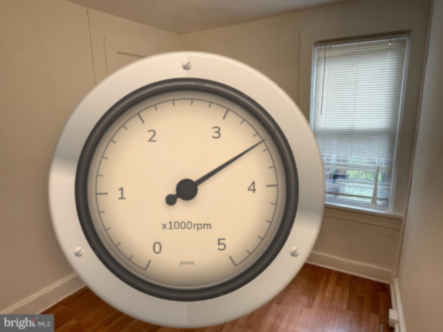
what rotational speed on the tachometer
3500 rpm
